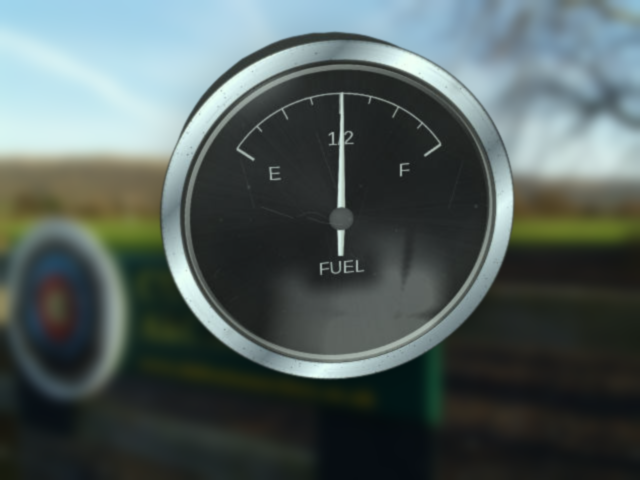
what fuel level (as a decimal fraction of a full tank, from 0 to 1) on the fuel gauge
0.5
